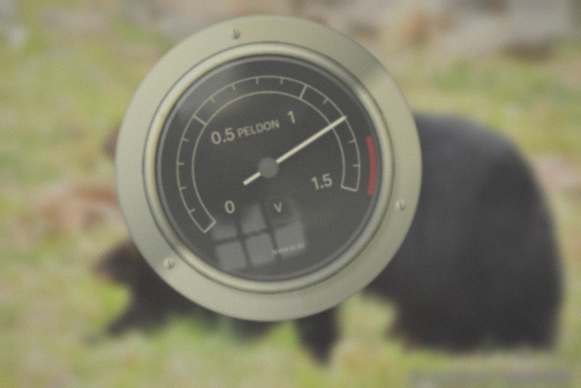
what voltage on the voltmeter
1.2 V
